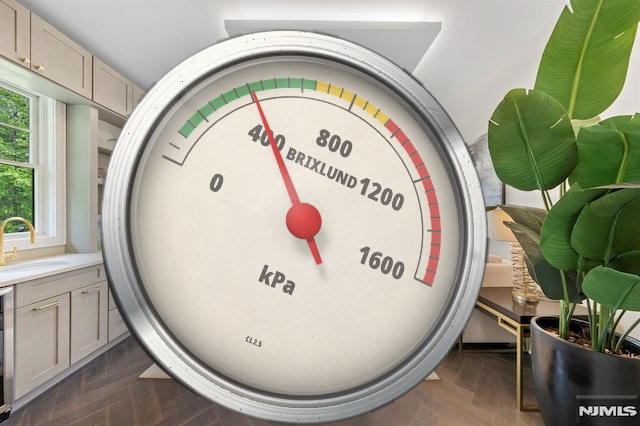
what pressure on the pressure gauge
400 kPa
